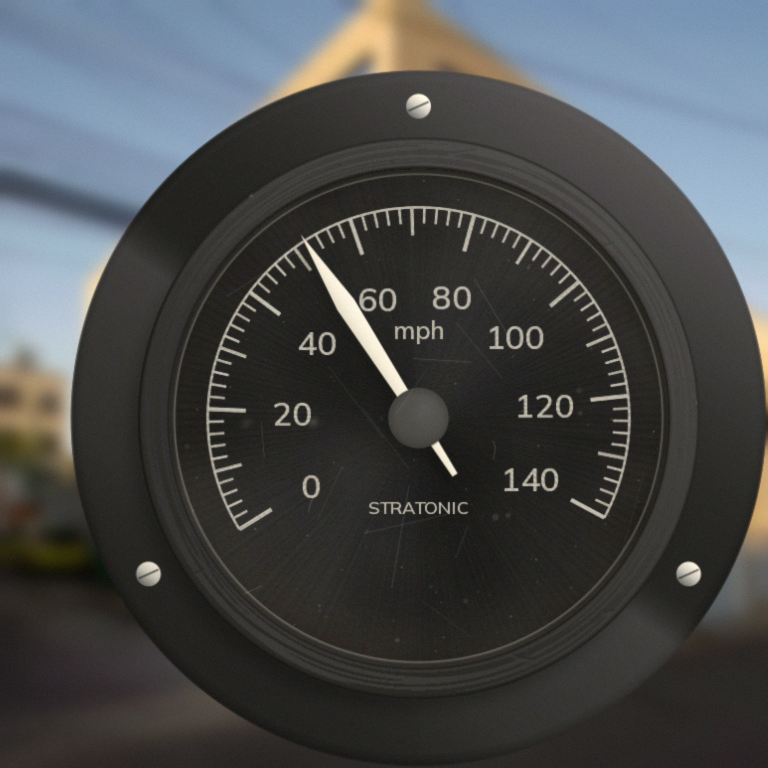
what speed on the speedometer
52 mph
